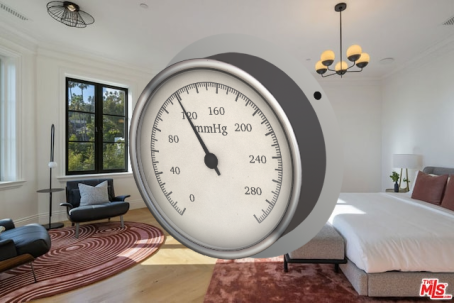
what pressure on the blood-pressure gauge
120 mmHg
